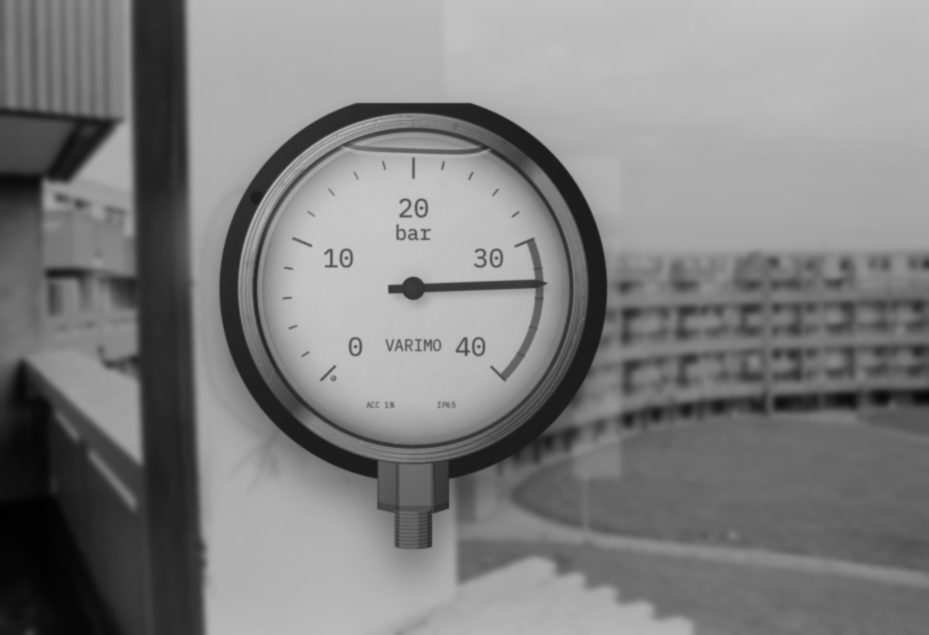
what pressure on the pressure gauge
33 bar
